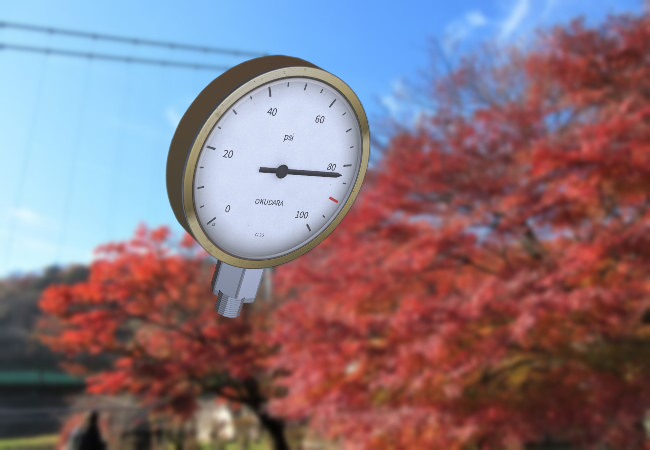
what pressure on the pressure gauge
82.5 psi
